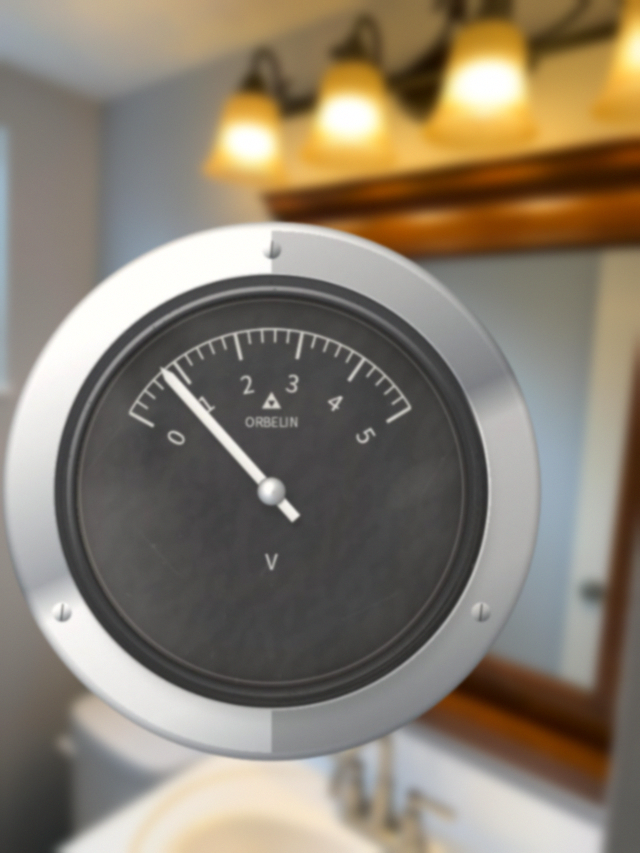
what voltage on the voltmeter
0.8 V
